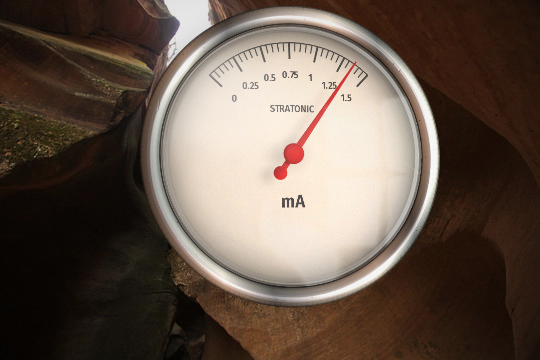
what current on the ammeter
1.35 mA
